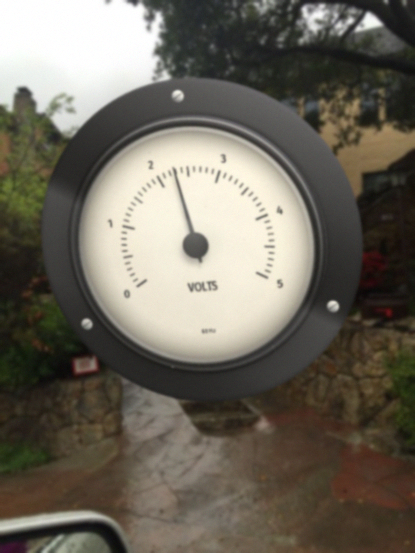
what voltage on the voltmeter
2.3 V
